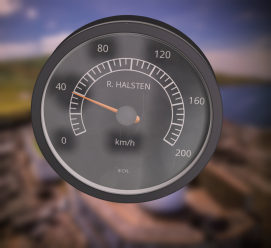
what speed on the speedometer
40 km/h
